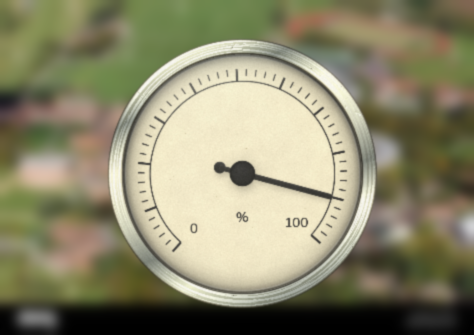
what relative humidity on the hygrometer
90 %
